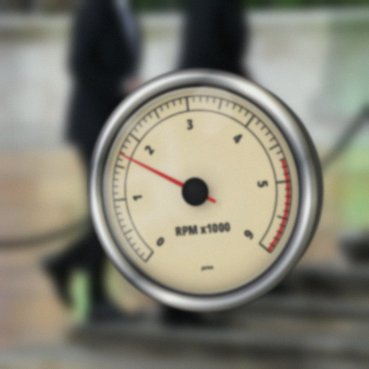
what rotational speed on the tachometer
1700 rpm
